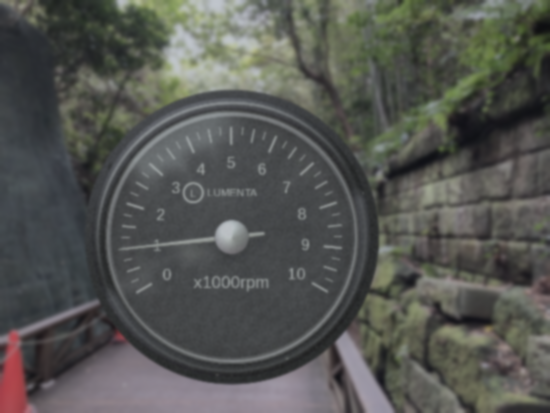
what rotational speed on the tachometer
1000 rpm
